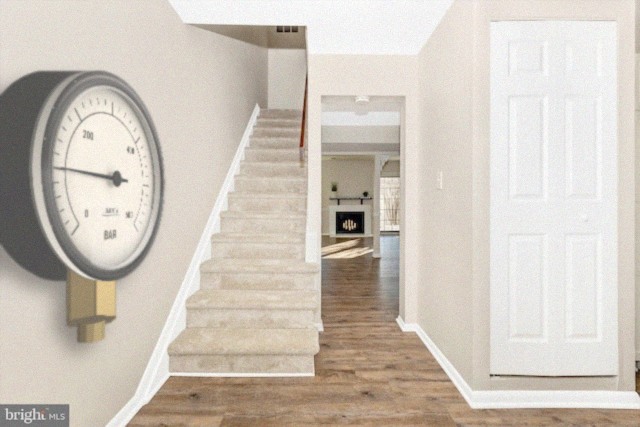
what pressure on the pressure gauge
100 bar
